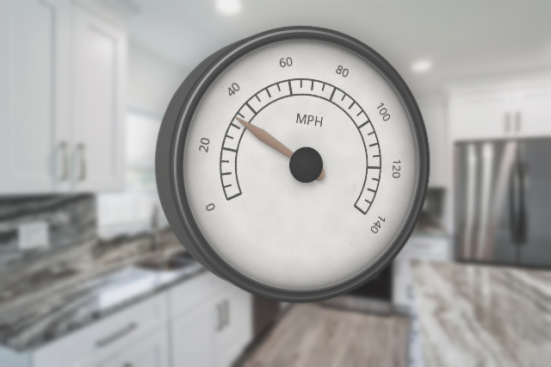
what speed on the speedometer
32.5 mph
